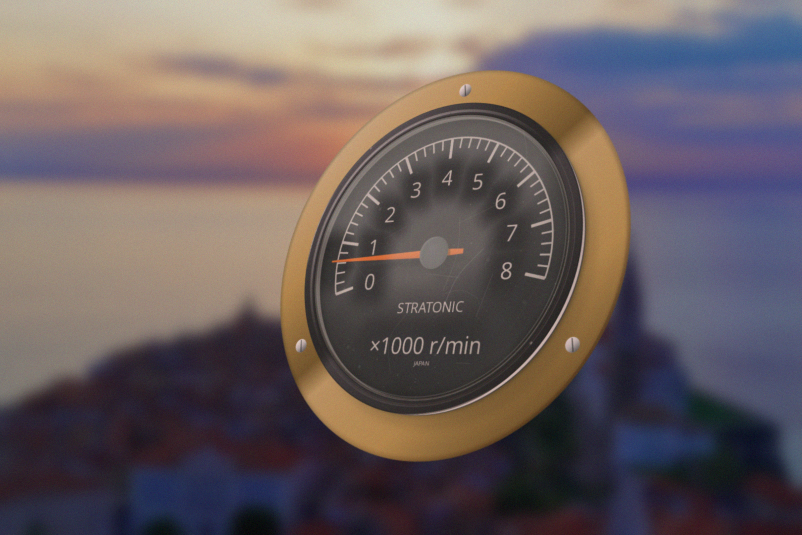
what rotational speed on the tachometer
600 rpm
